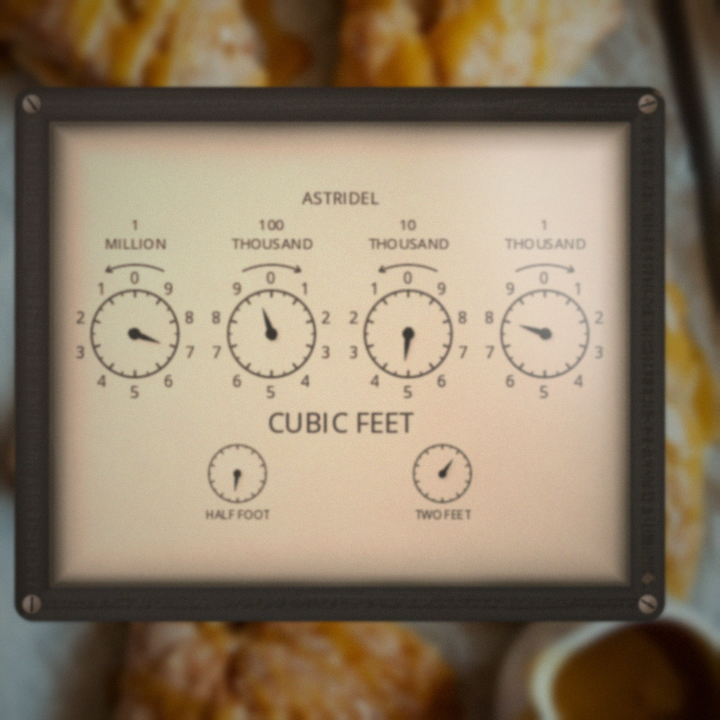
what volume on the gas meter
694800 ft³
